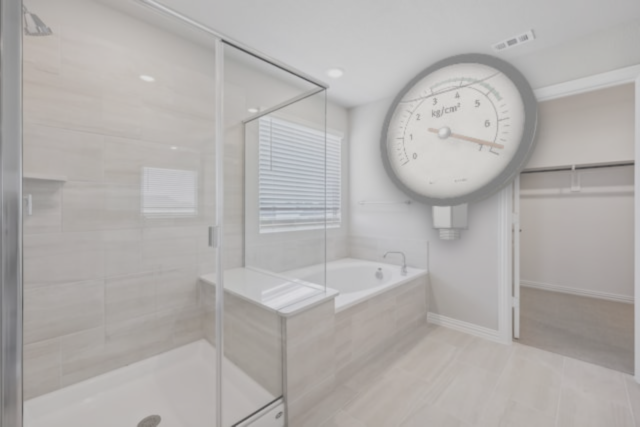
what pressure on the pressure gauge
6.8 kg/cm²
